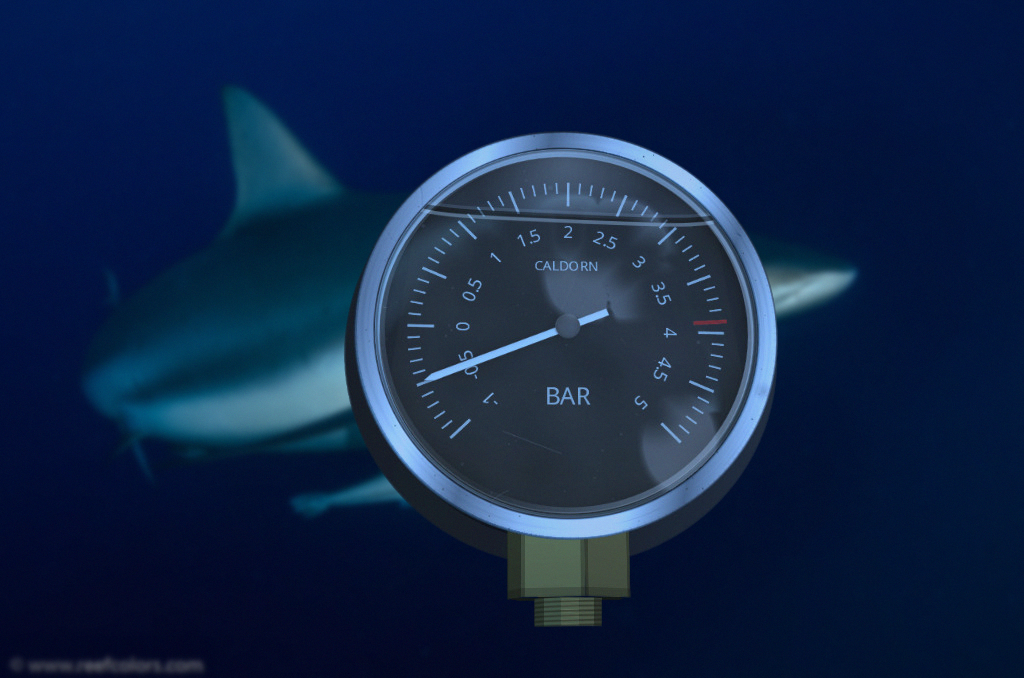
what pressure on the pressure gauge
-0.5 bar
